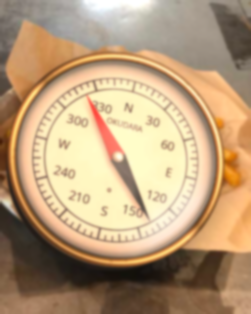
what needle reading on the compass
320 °
